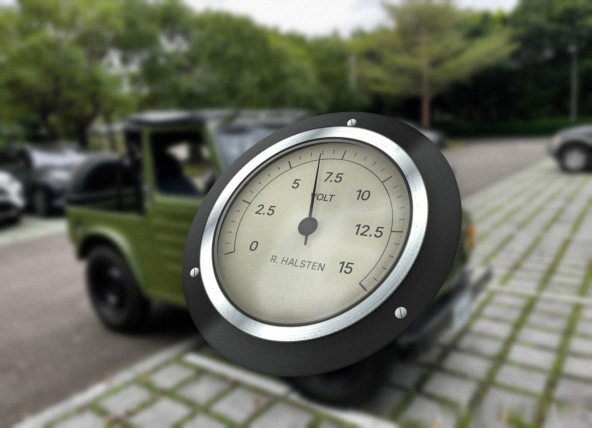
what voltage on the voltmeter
6.5 V
